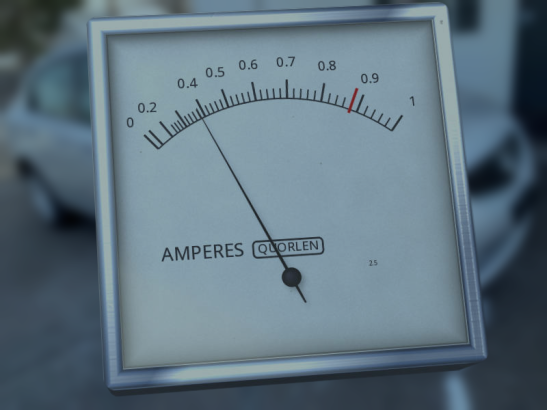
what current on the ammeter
0.38 A
